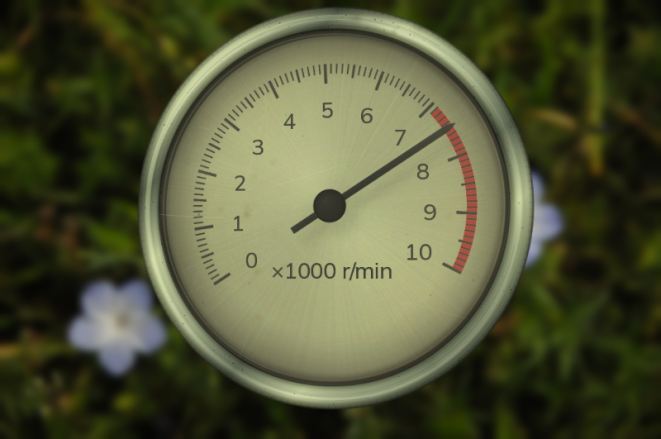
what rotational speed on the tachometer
7500 rpm
